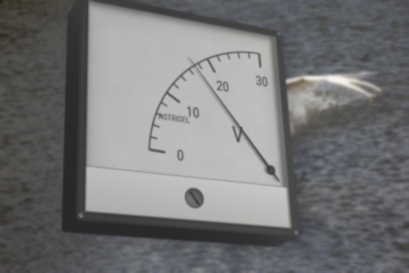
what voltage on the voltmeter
17 V
